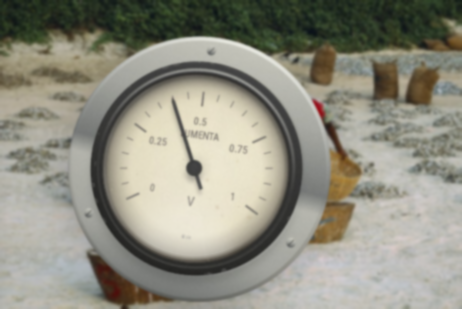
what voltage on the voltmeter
0.4 V
